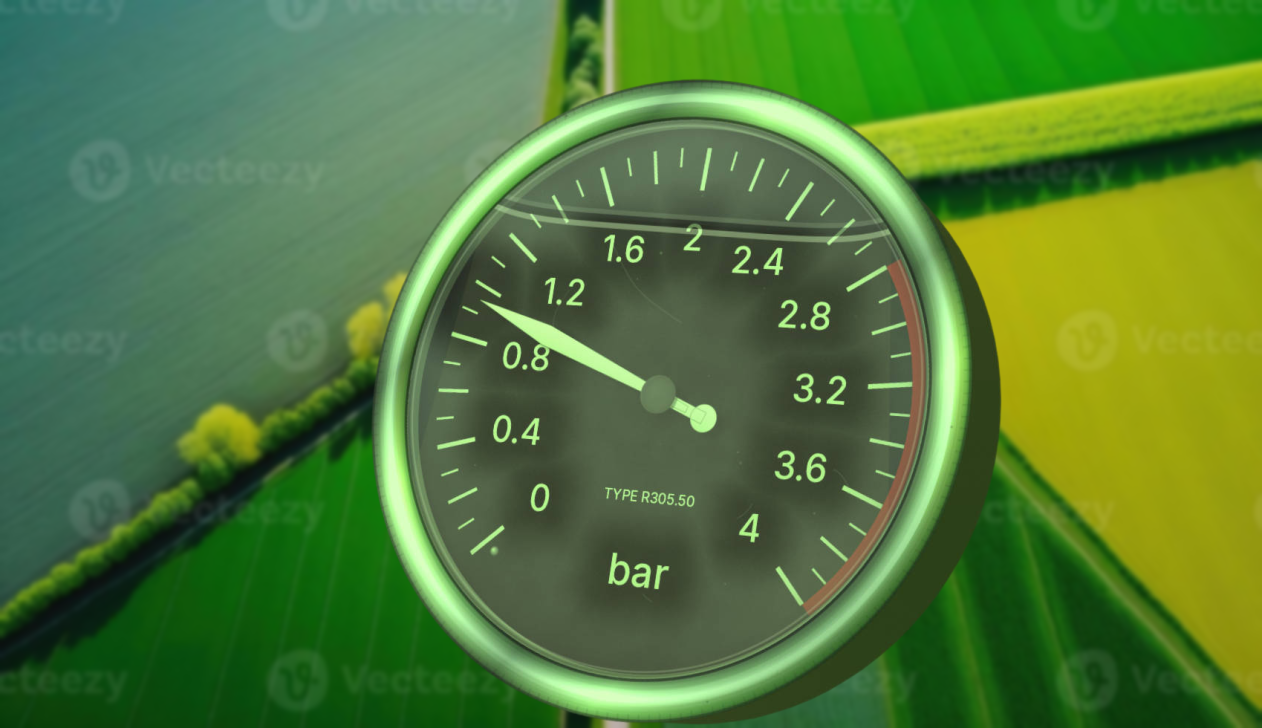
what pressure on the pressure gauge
0.95 bar
